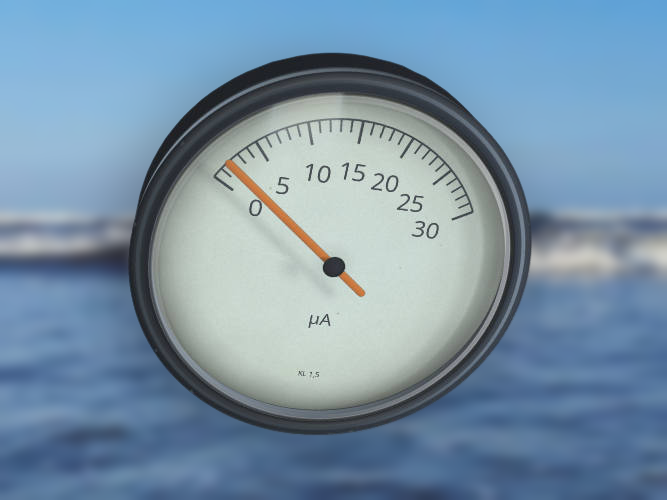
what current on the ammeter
2 µA
